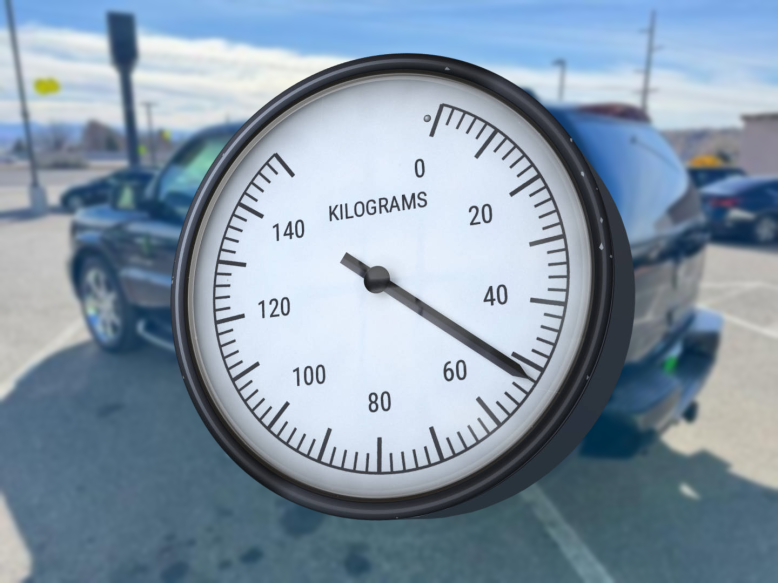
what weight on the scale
52 kg
